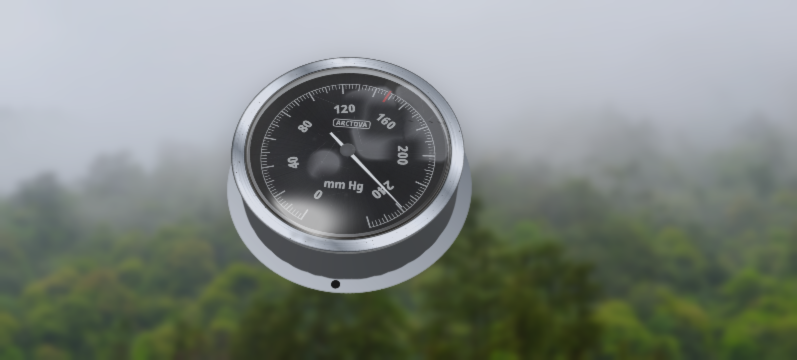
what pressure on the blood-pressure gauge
240 mmHg
